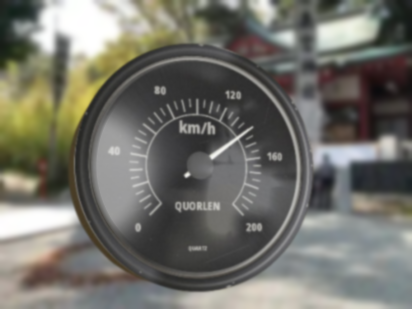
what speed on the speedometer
140 km/h
